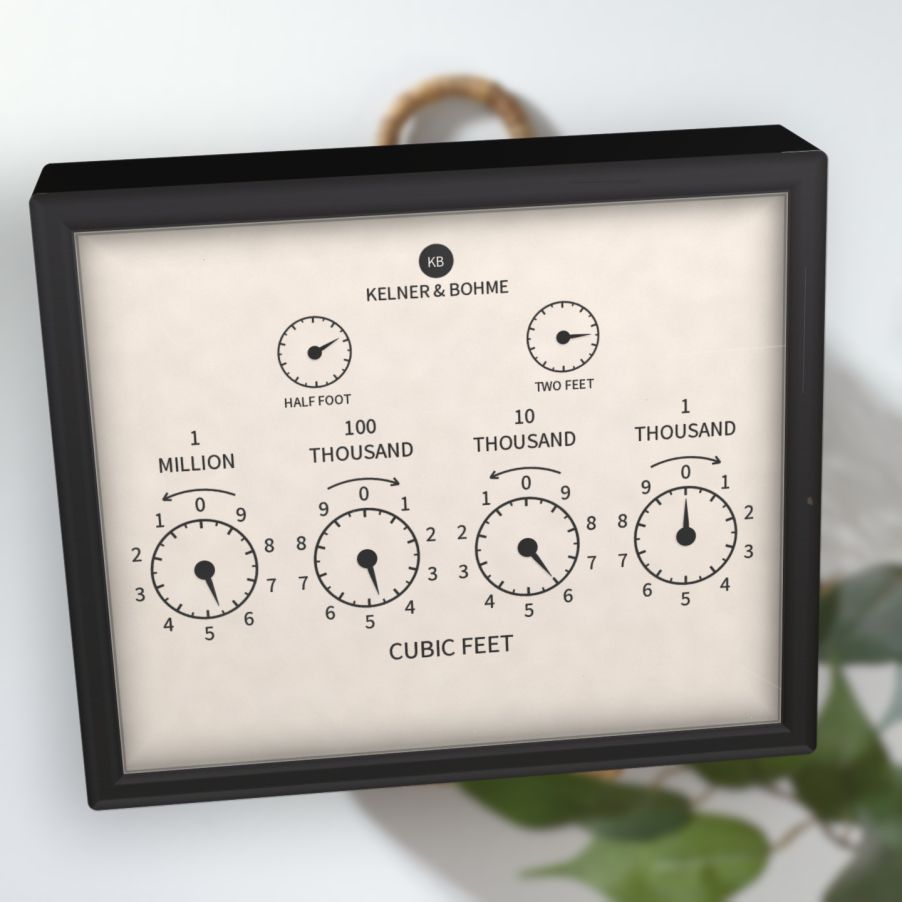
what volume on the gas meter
546000 ft³
